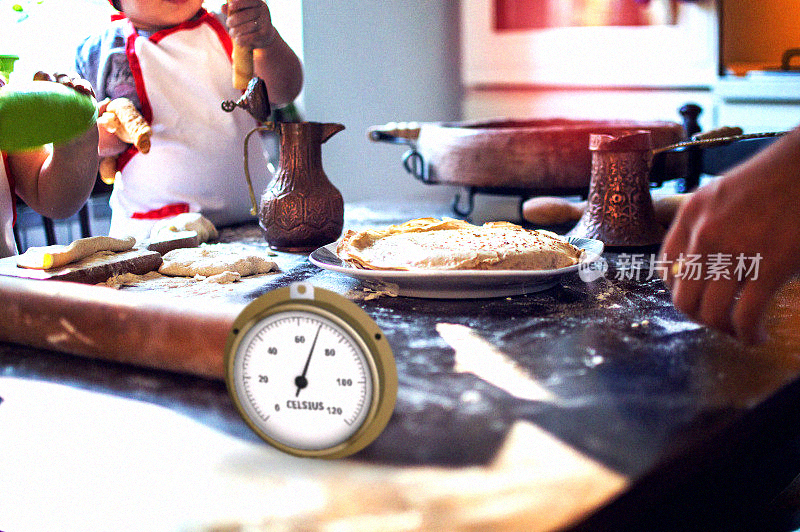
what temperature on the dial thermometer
70 °C
